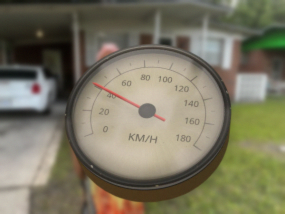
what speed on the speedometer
40 km/h
